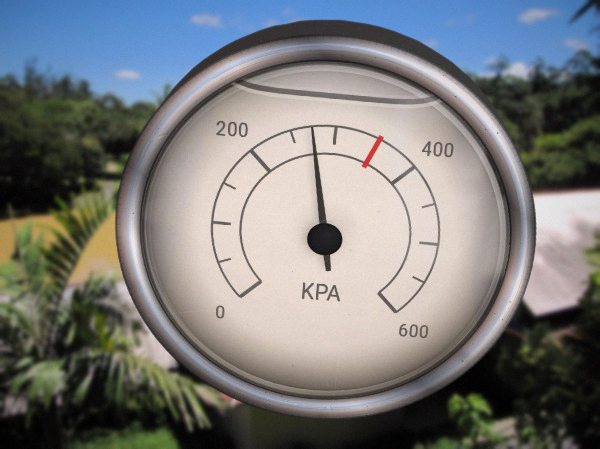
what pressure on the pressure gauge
275 kPa
